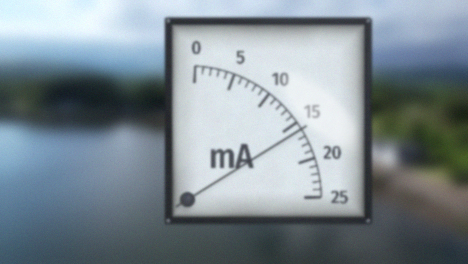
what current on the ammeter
16 mA
